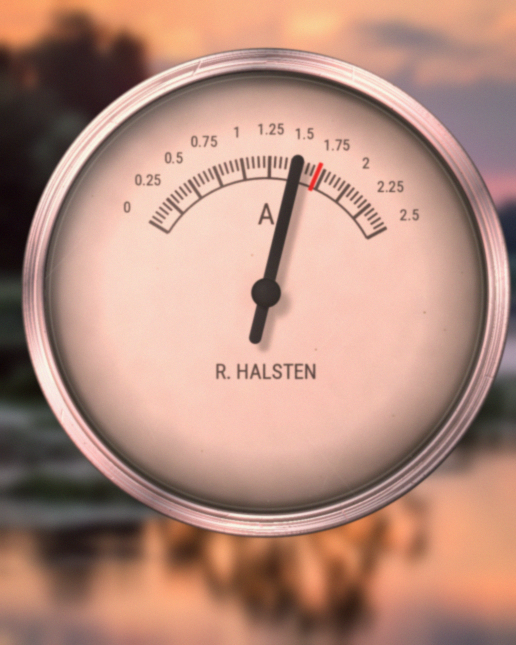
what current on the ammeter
1.5 A
